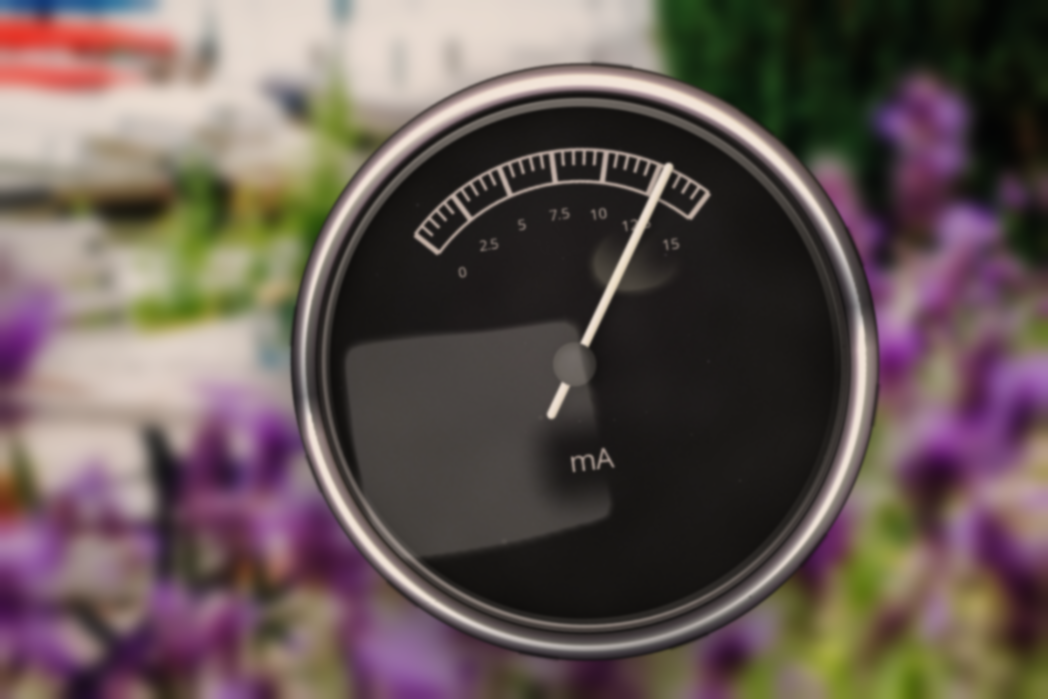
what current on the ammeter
13 mA
